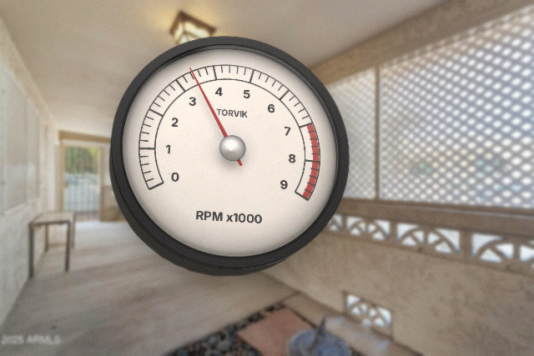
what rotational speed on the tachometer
3400 rpm
